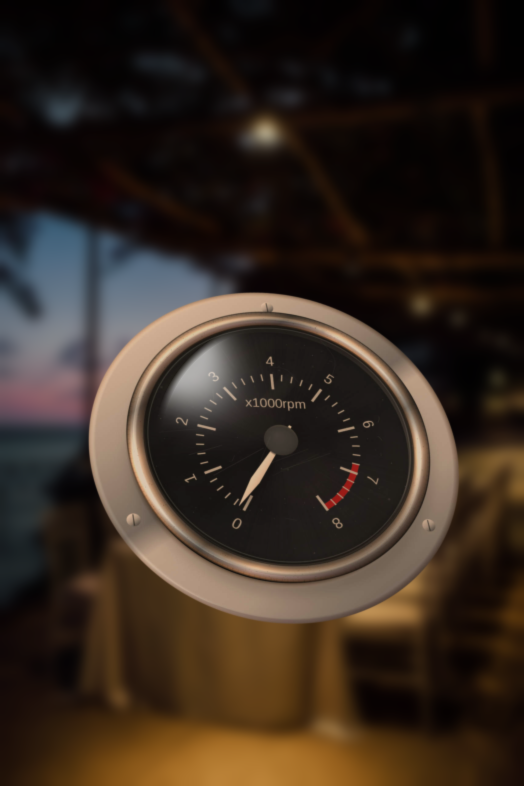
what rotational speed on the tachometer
100 rpm
